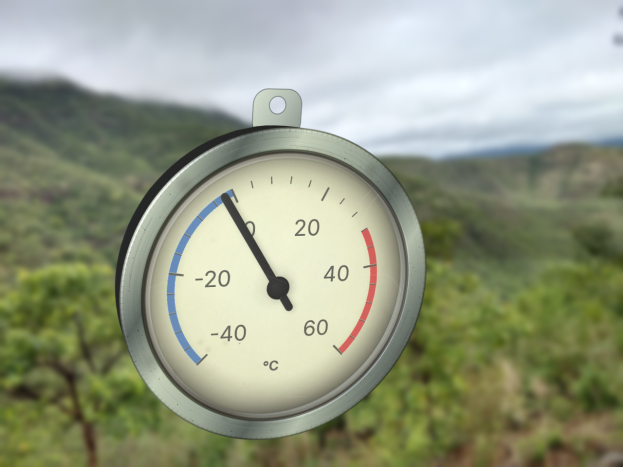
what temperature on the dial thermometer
-2 °C
